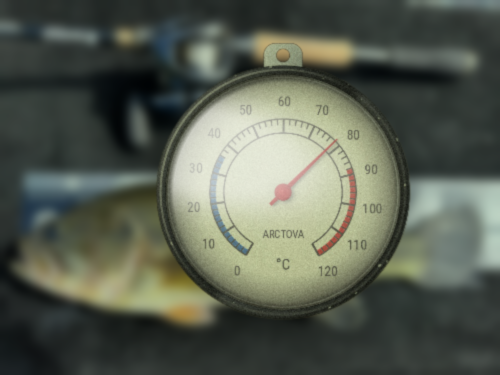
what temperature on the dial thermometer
78 °C
